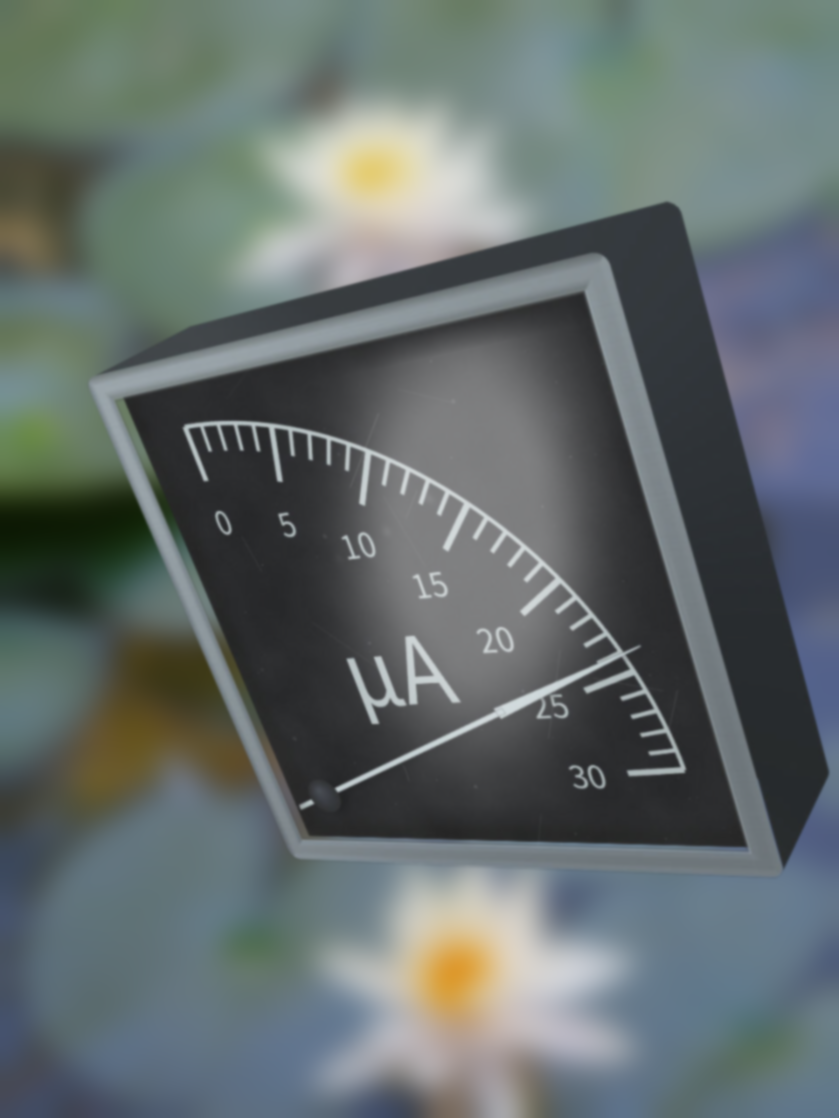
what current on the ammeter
24 µA
